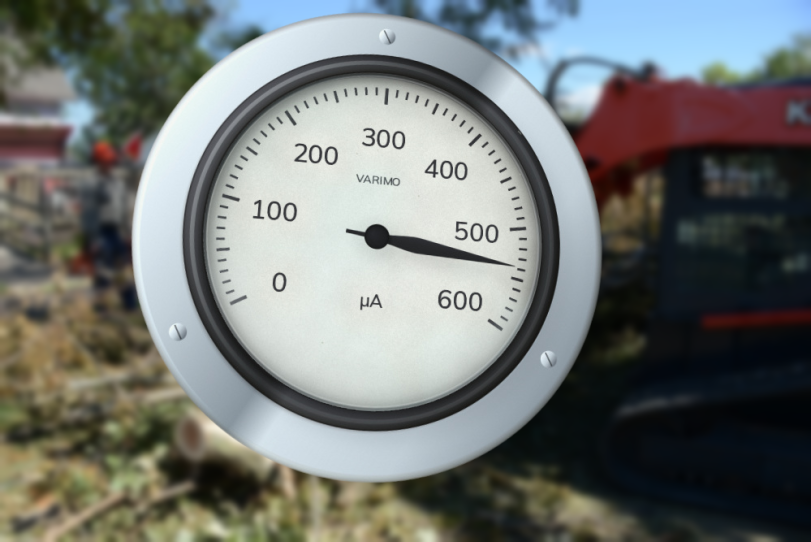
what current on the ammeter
540 µA
